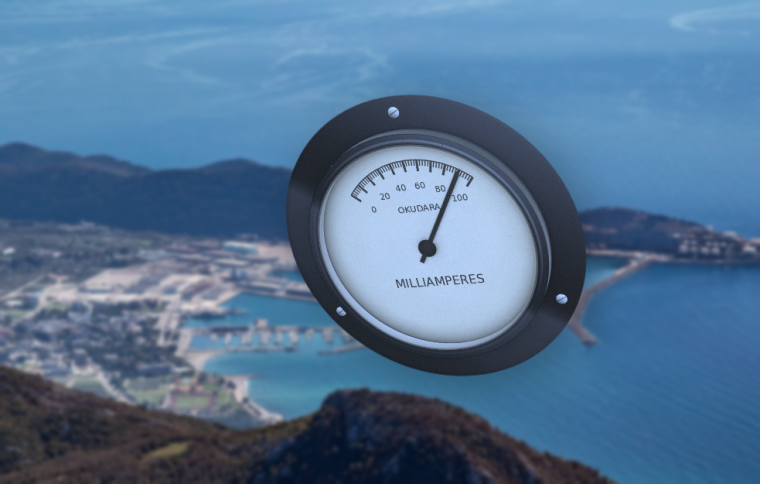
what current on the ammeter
90 mA
